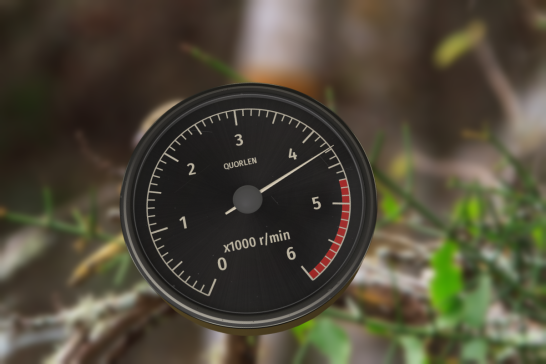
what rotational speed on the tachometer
4300 rpm
